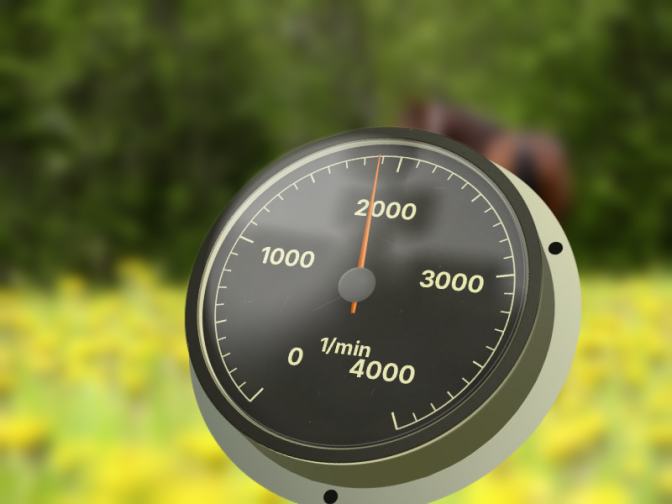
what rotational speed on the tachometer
1900 rpm
